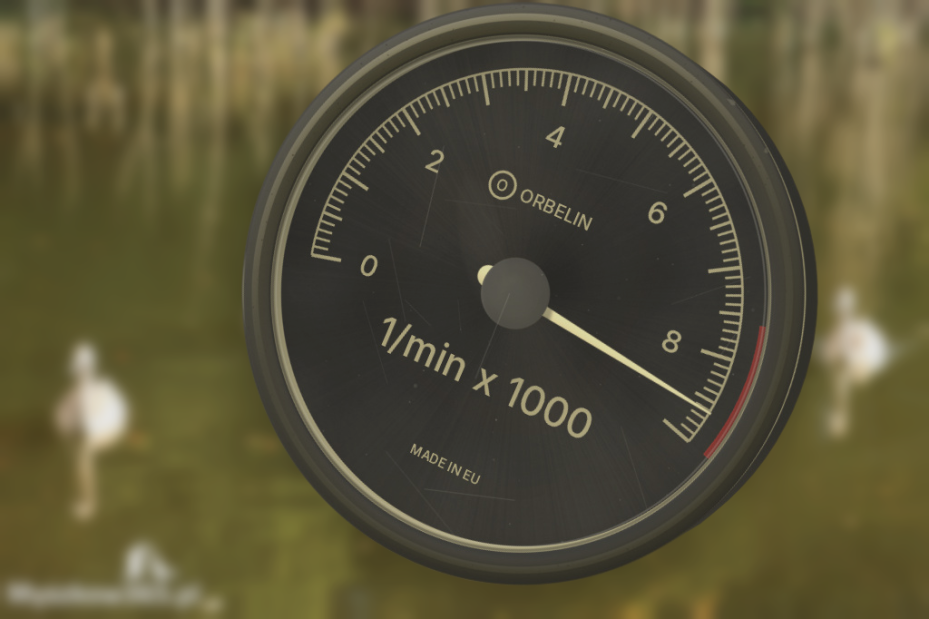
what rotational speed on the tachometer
8600 rpm
